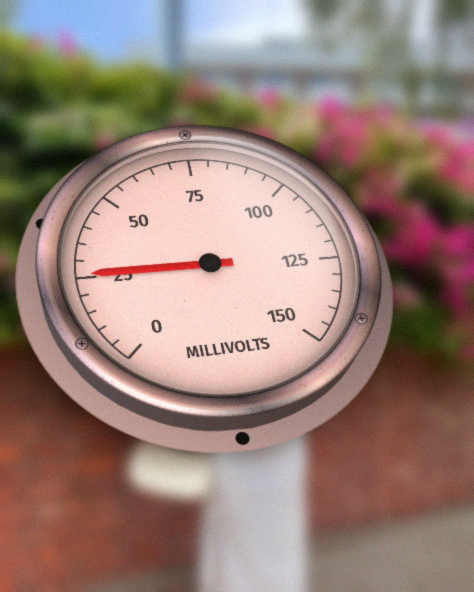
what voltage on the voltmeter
25 mV
